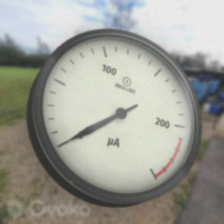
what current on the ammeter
0 µA
